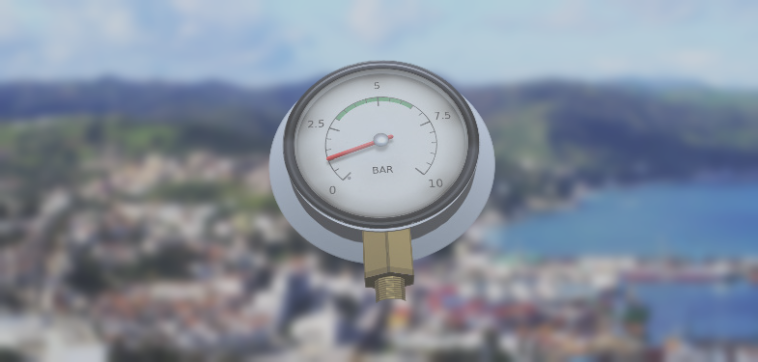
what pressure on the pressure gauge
1 bar
